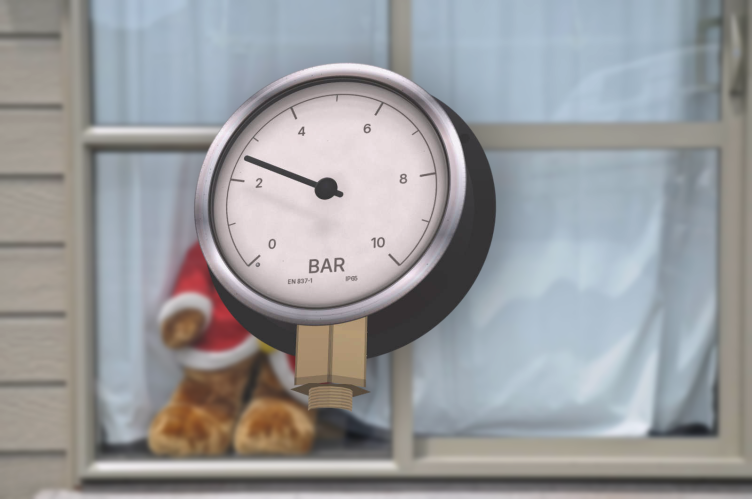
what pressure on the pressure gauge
2.5 bar
